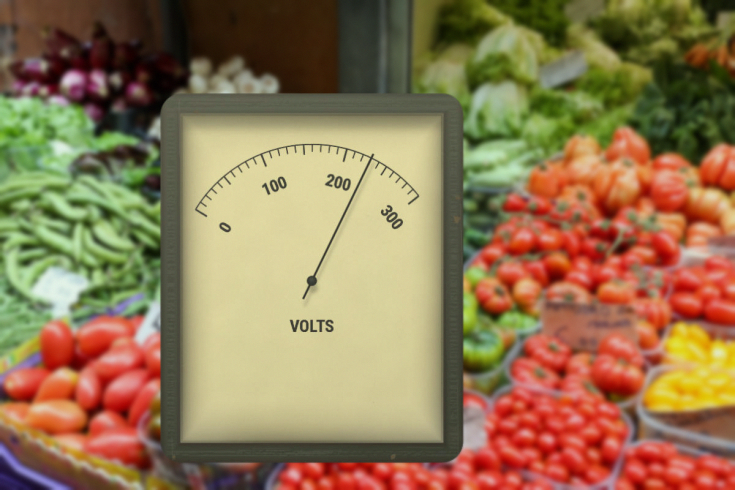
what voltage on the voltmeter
230 V
